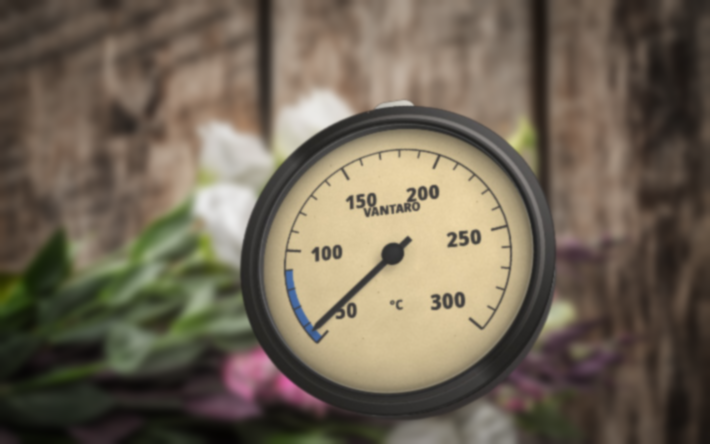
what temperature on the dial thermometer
55 °C
